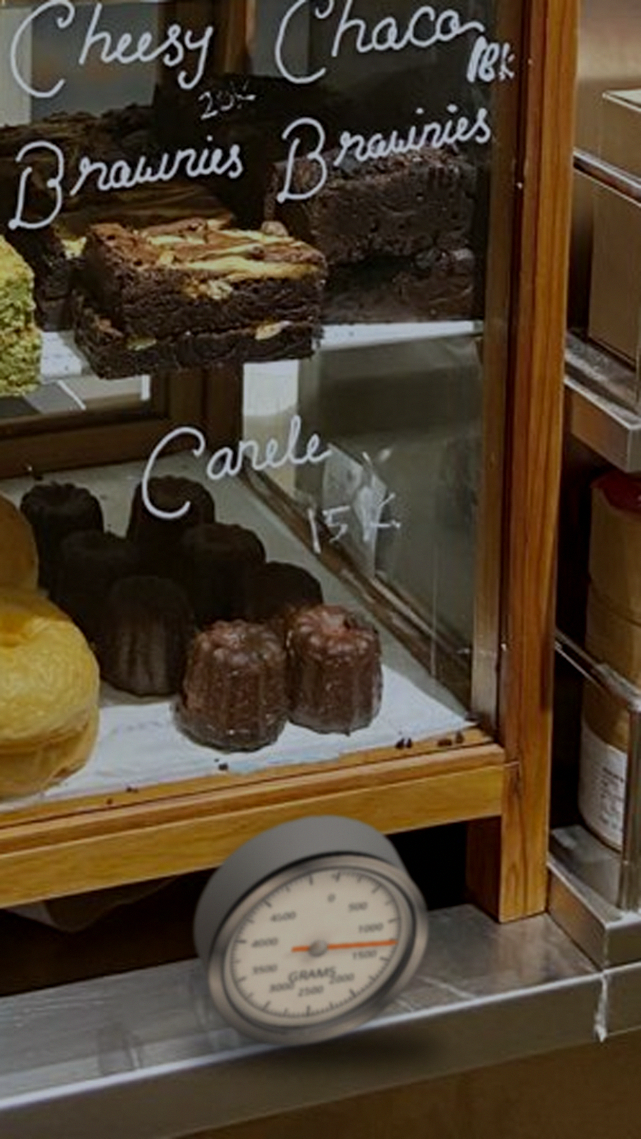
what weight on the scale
1250 g
